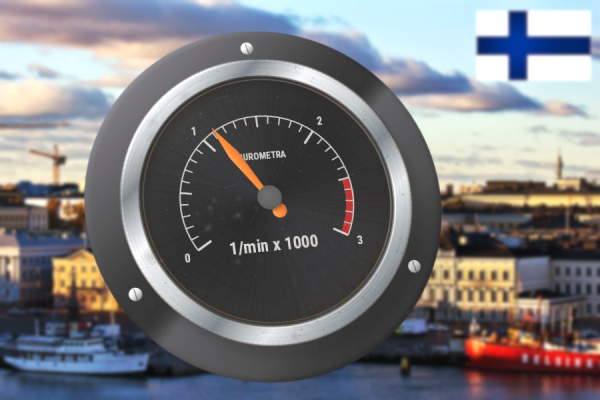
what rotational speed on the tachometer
1100 rpm
